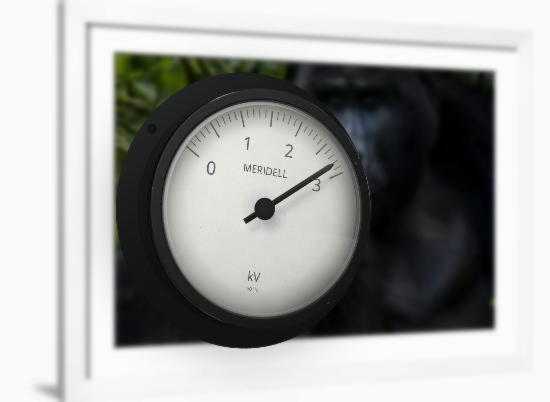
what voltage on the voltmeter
2.8 kV
